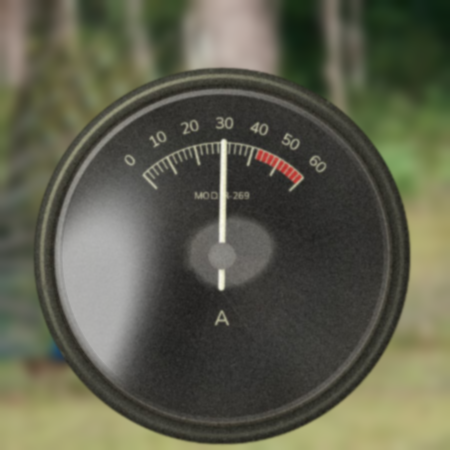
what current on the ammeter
30 A
